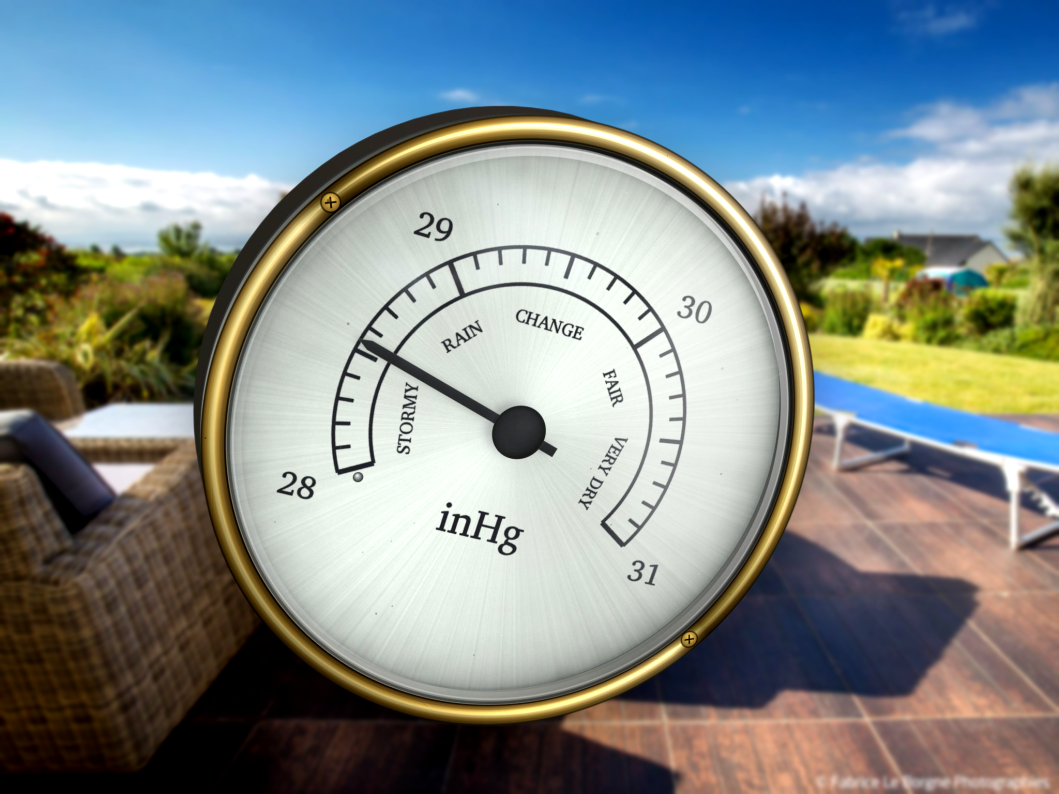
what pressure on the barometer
28.55 inHg
